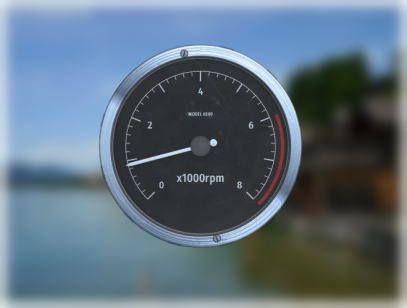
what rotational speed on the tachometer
900 rpm
